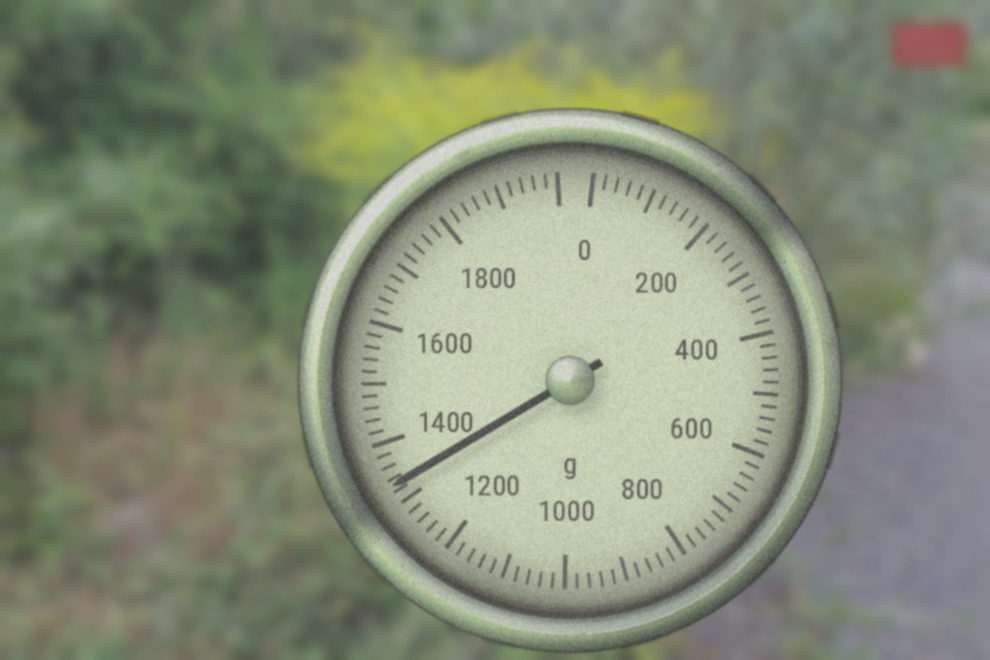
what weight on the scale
1330 g
